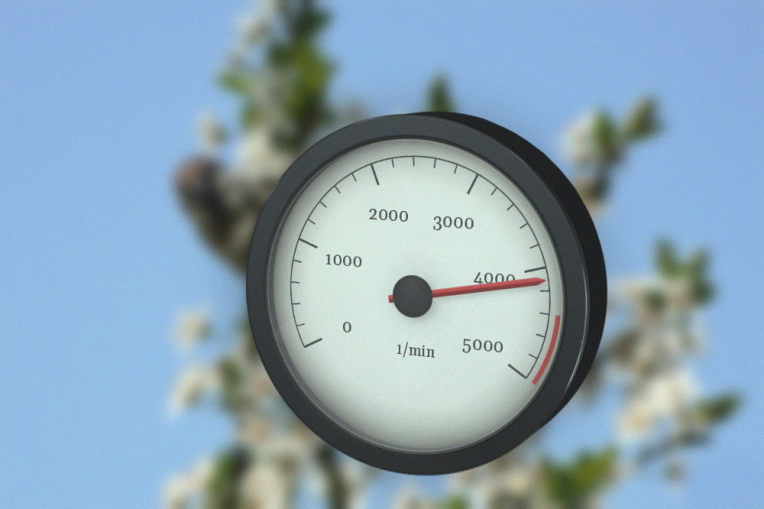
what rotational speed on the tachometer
4100 rpm
